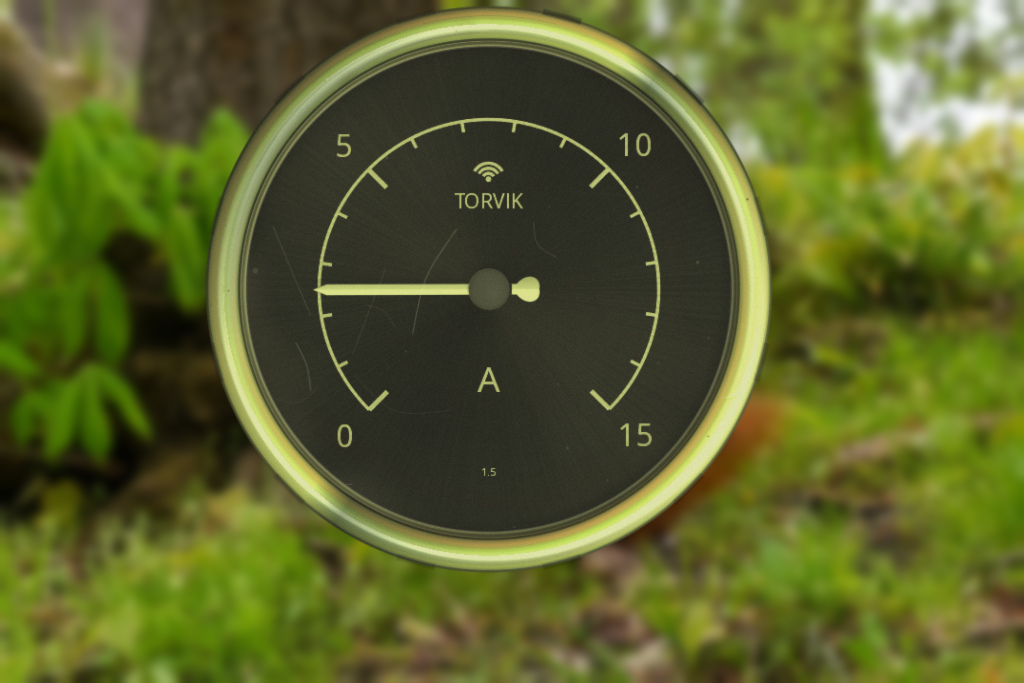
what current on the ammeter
2.5 A
